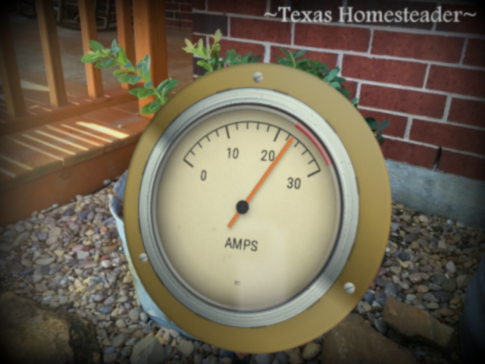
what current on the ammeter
23 A
